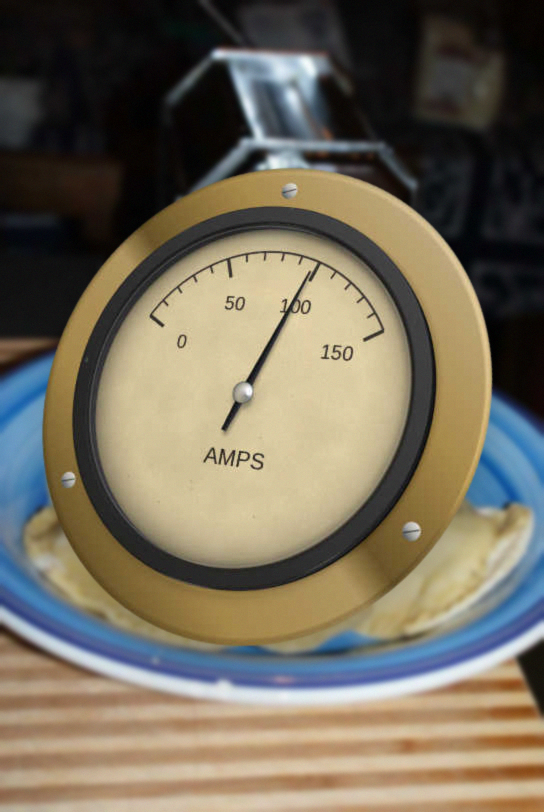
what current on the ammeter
100 A
